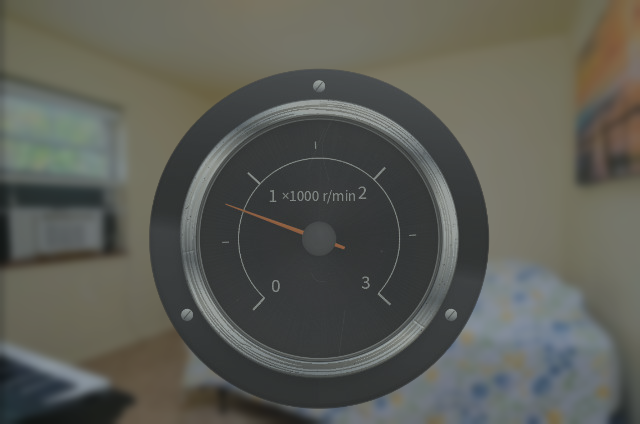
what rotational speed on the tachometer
750 rpm
